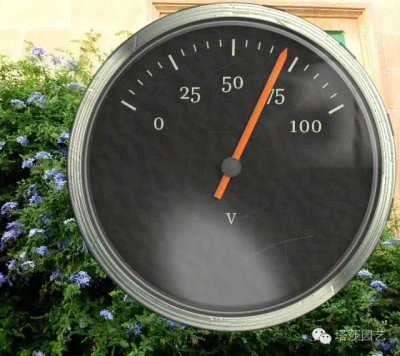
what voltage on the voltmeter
70 V
